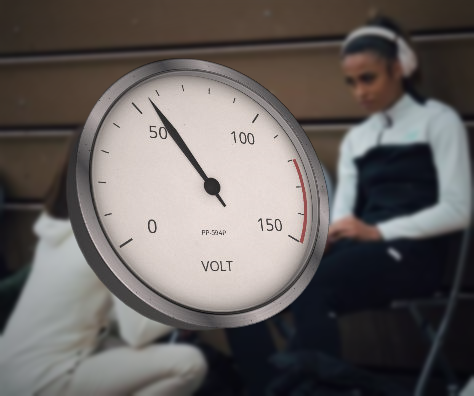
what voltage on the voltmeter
55 V
